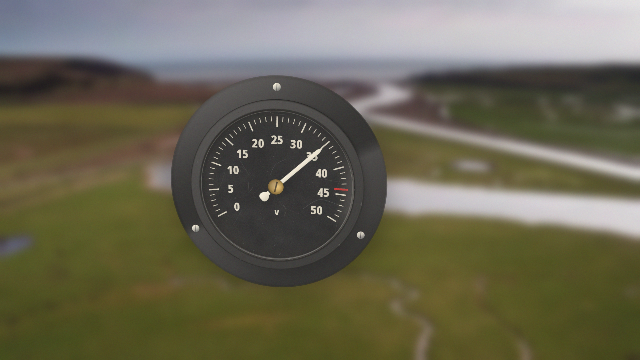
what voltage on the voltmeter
35 V
